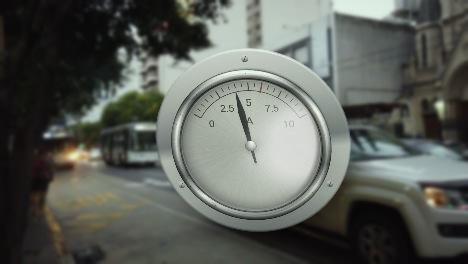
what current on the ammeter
4 A
